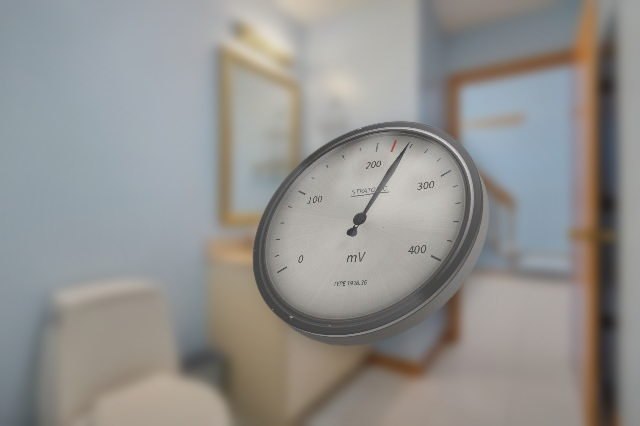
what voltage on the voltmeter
240 mV
